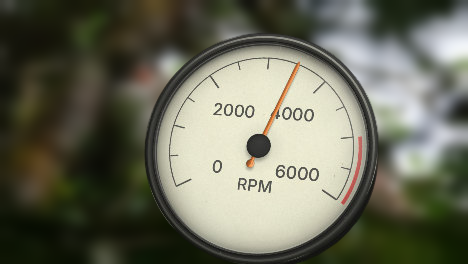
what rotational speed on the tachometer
3500 rpm
